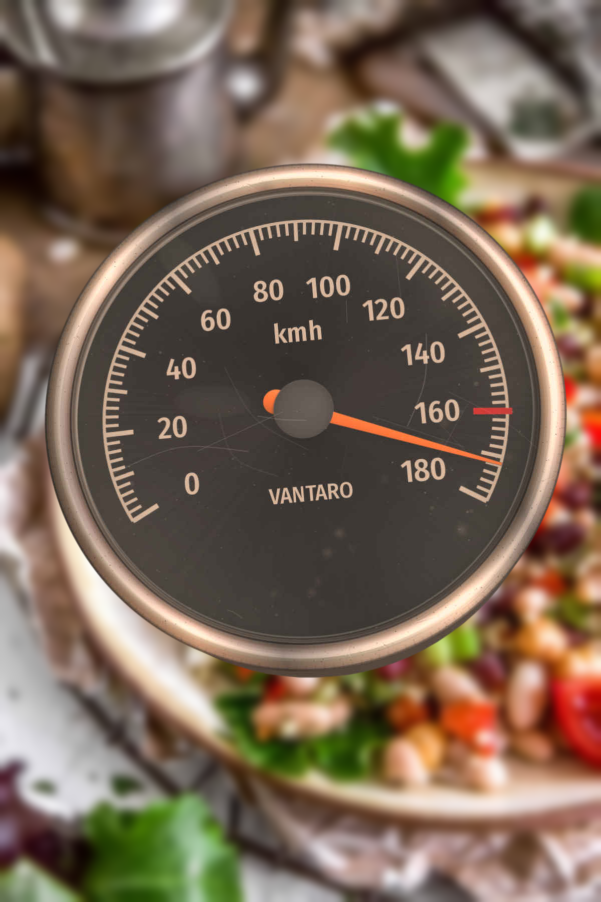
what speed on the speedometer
172 km/h
